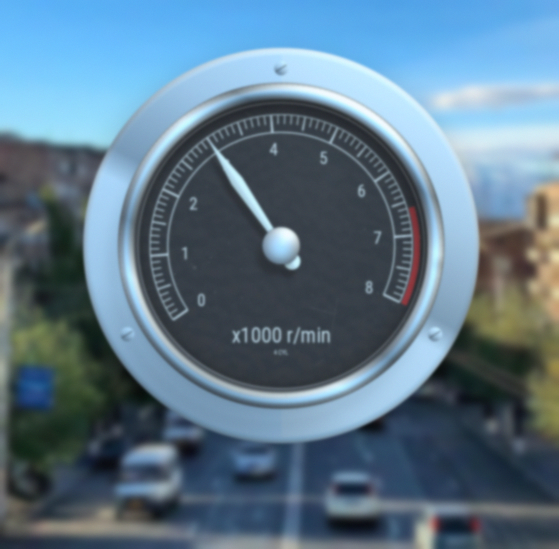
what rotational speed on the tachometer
3000 rpm
